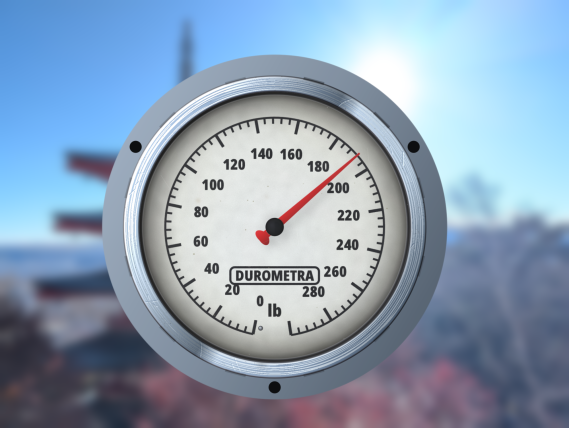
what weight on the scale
192 lb
